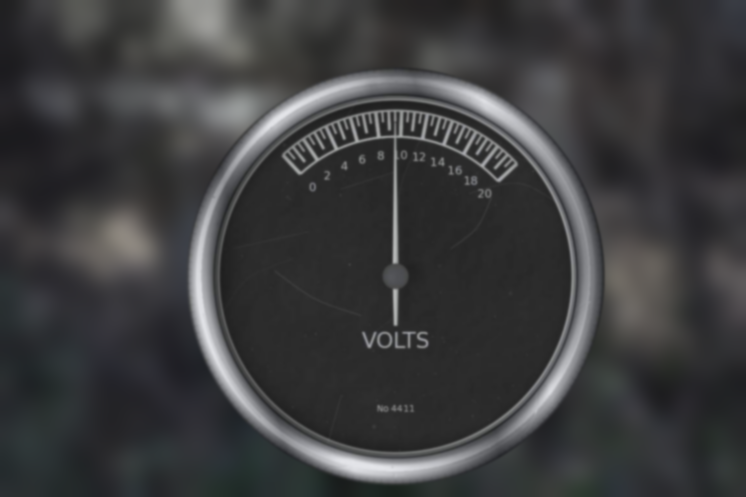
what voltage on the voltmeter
9.5 V
